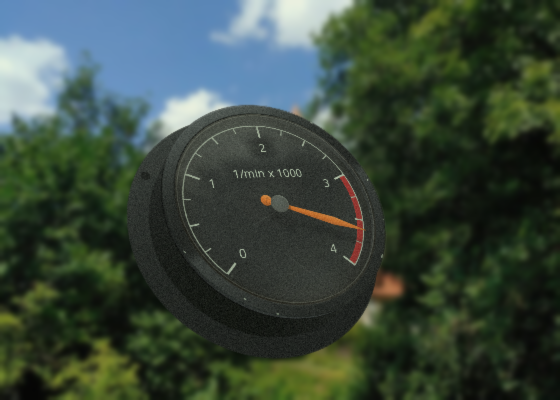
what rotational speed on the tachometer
3625 rpm
